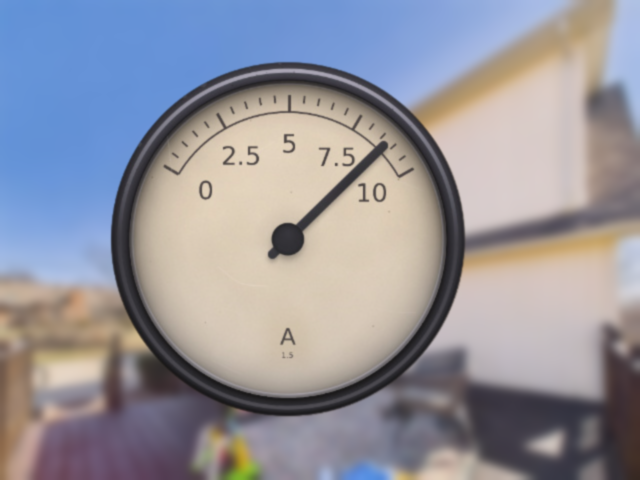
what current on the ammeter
8.75 A
